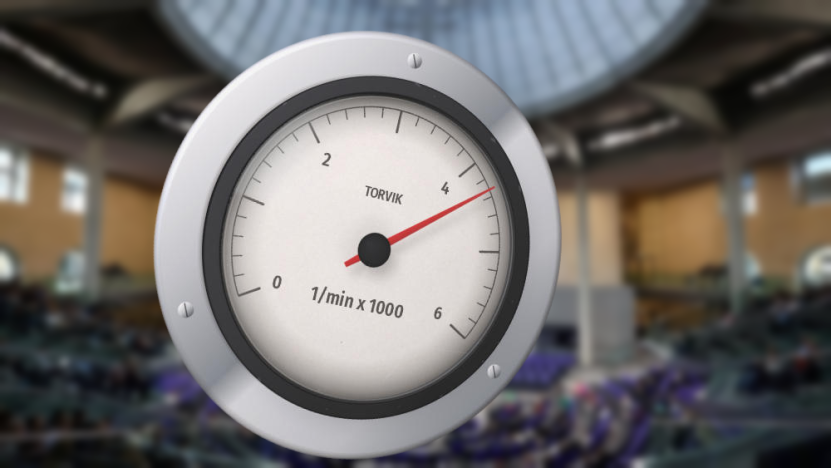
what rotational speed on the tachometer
4300 rpm
